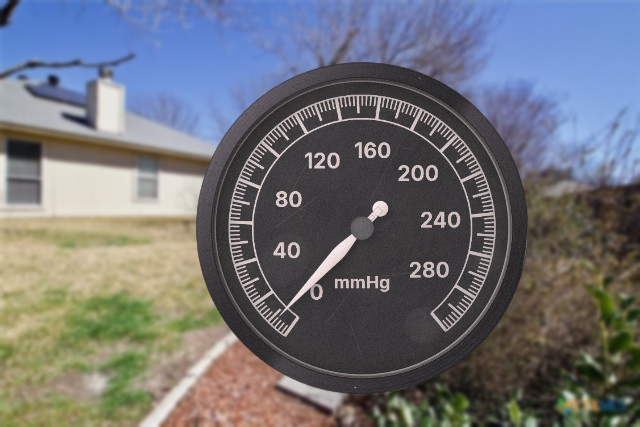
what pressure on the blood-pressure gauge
8 mmHg
